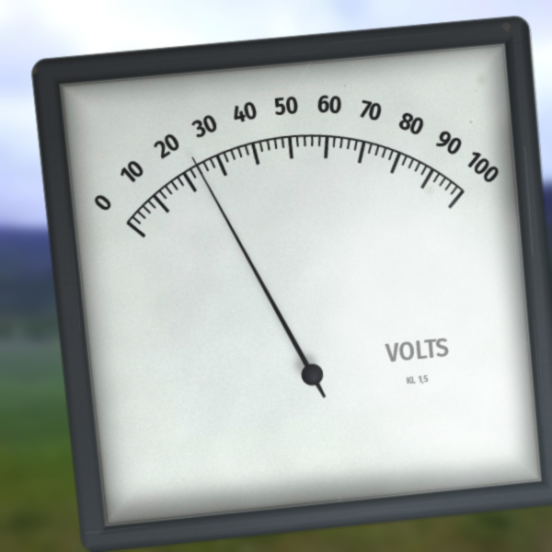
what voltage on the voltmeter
24 V
